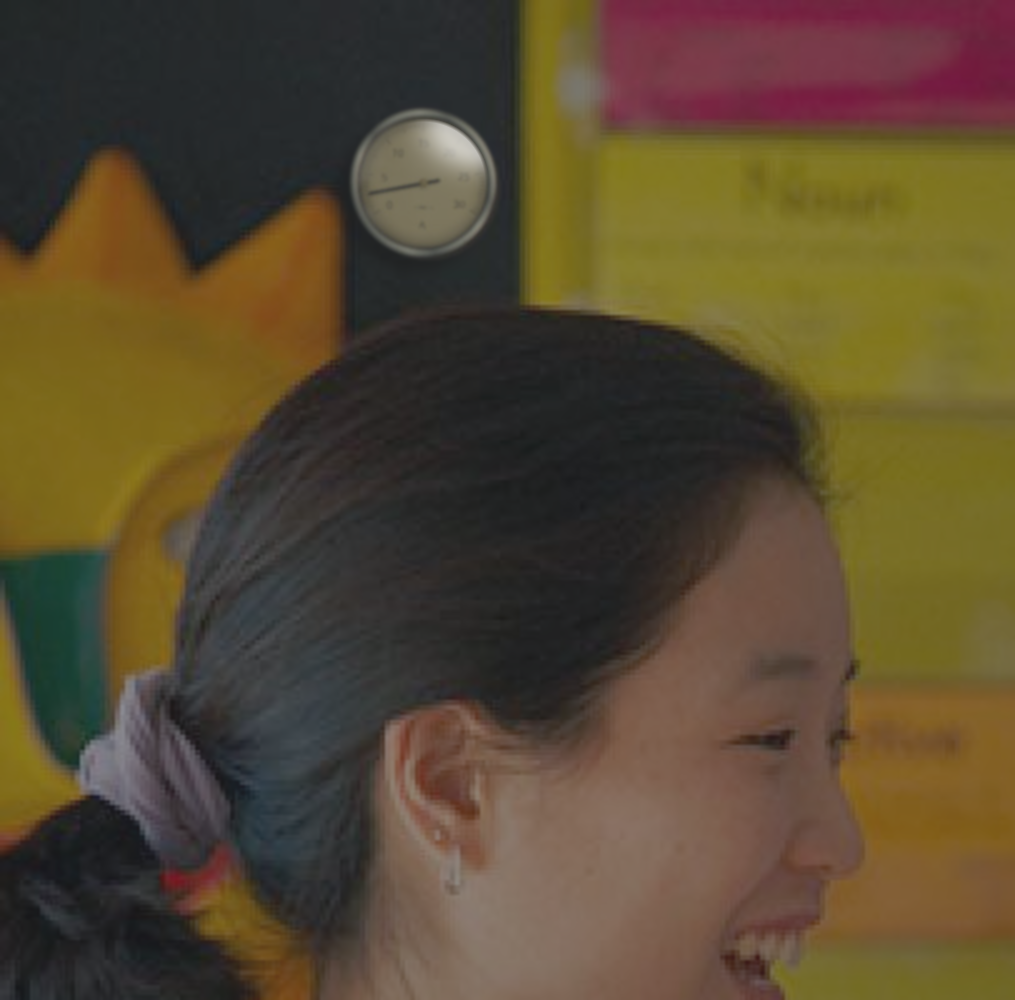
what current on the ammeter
2.5 A
